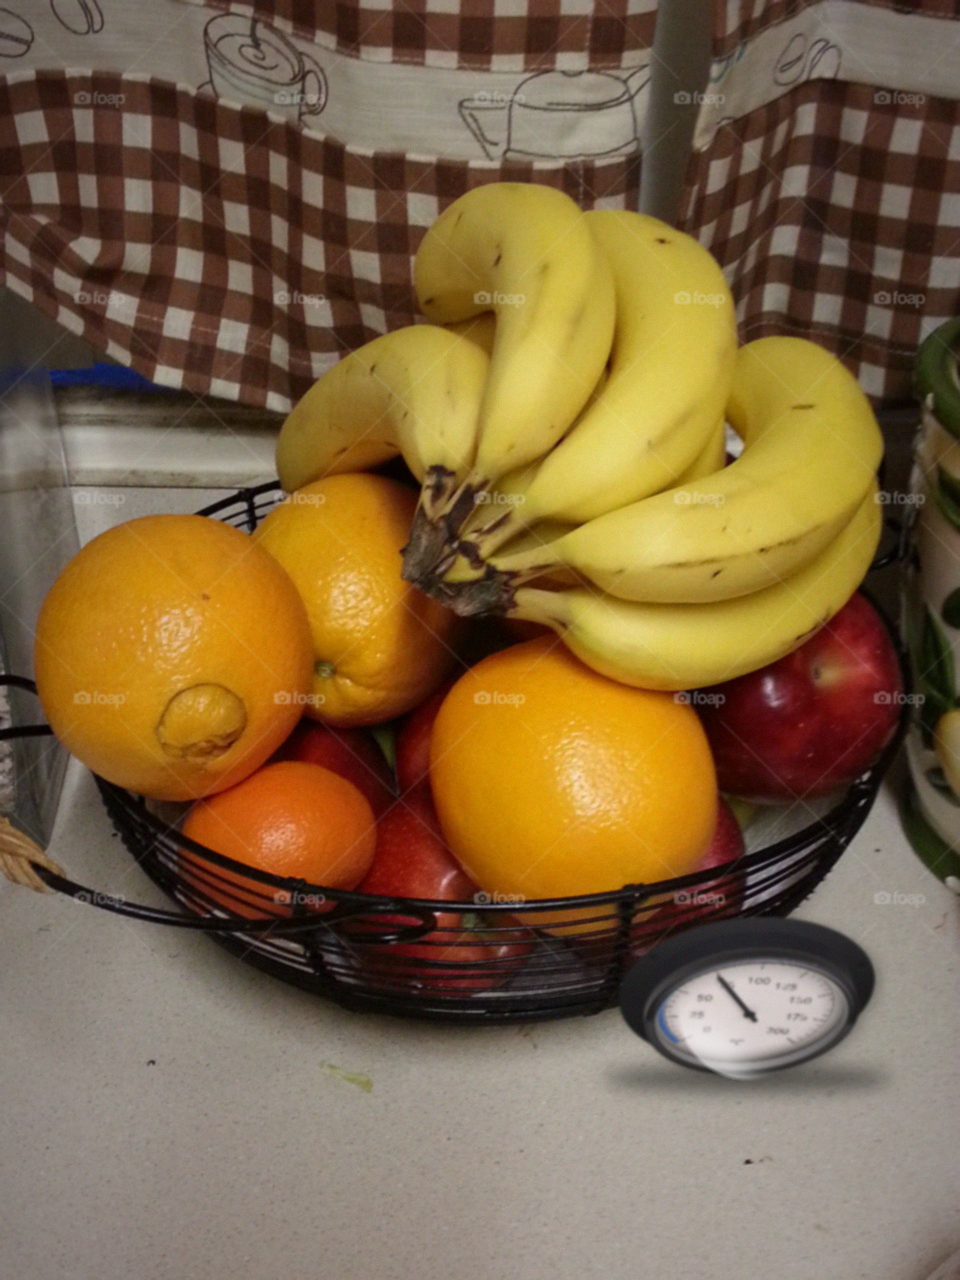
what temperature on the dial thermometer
75 °C
